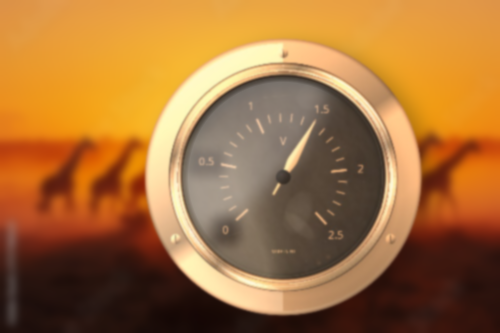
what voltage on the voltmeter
1.5 V
